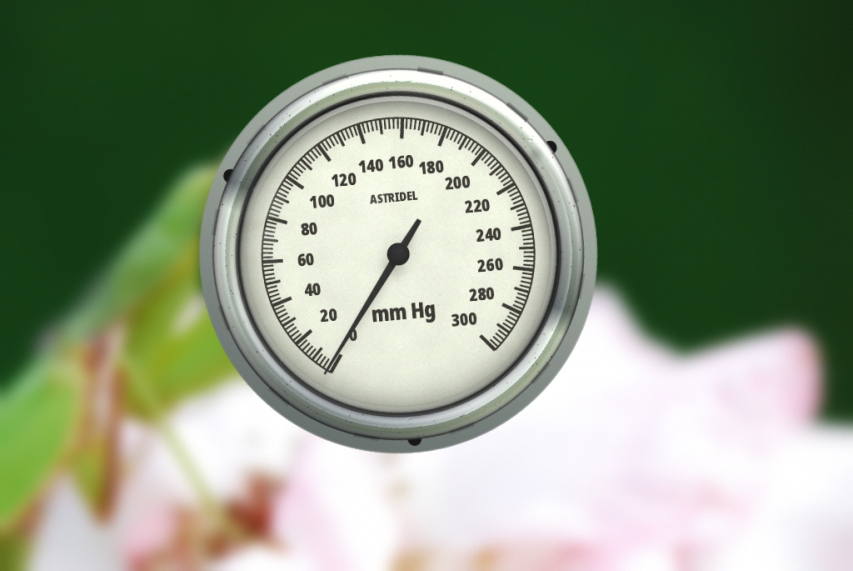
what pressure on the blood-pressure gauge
2 mmHg
